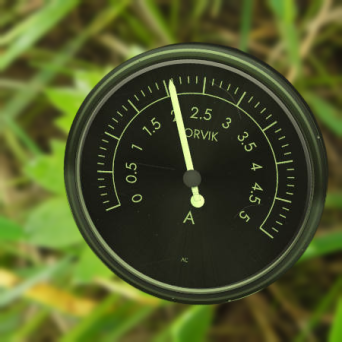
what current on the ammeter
2.1 A
